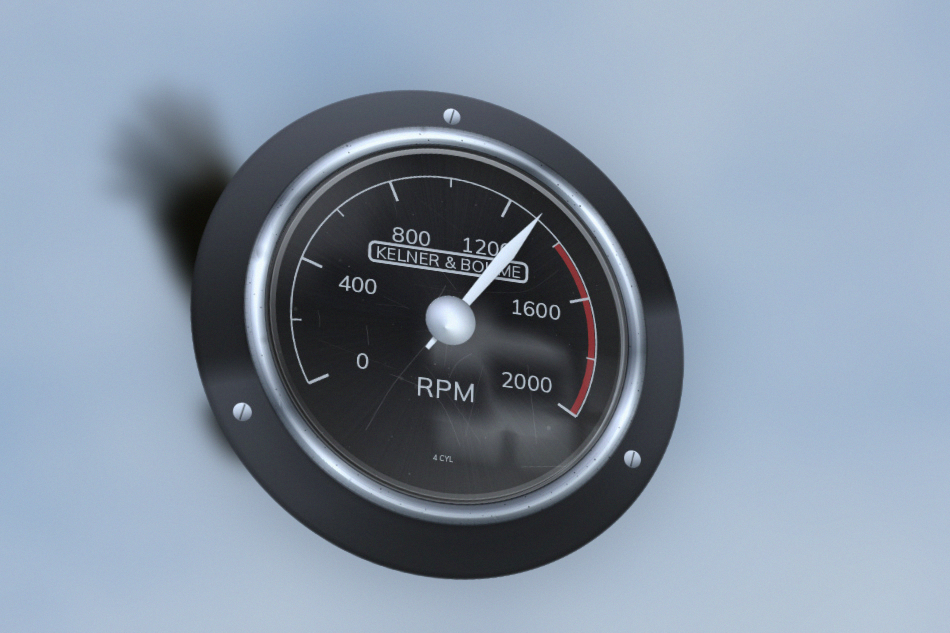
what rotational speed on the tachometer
1300 rpm
